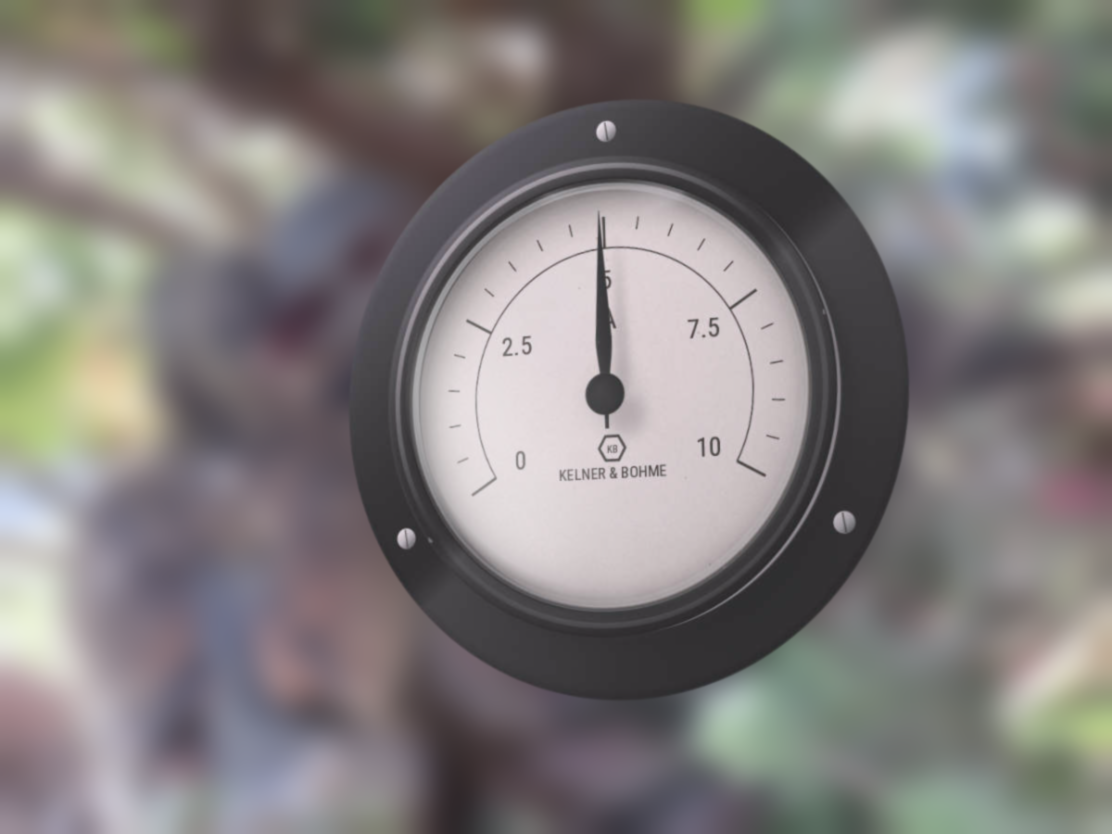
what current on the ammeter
5 A
